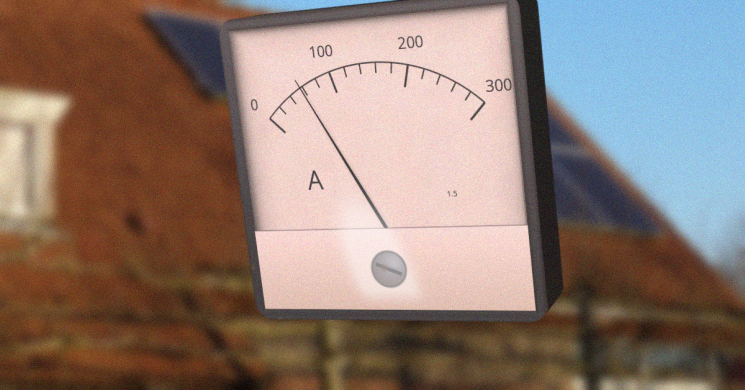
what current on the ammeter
60 A
